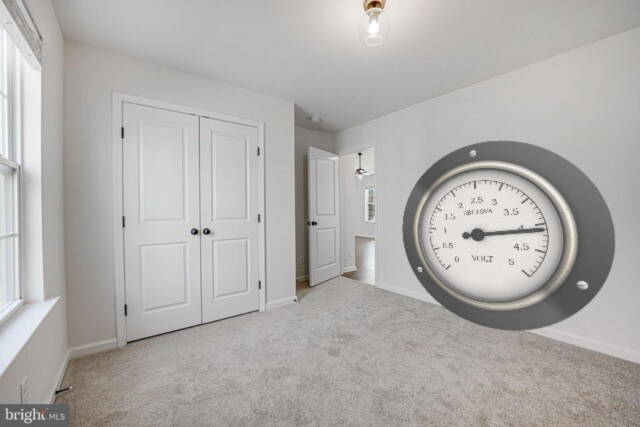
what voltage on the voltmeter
4.1 V
